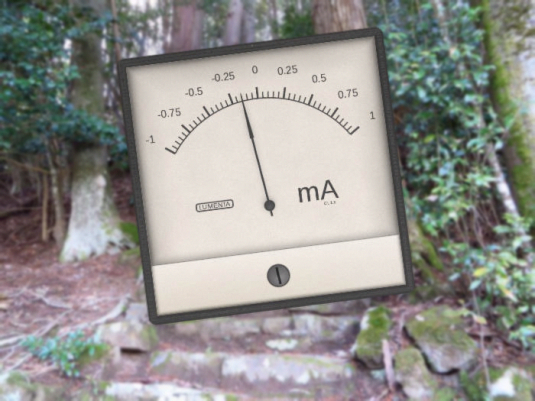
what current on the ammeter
-0.15 mA
